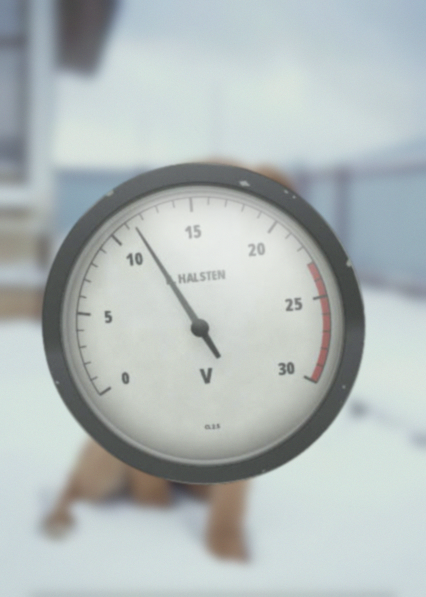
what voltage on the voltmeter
11.5 V
